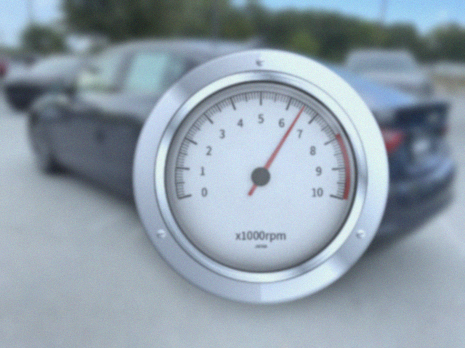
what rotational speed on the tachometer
6500 rpm
